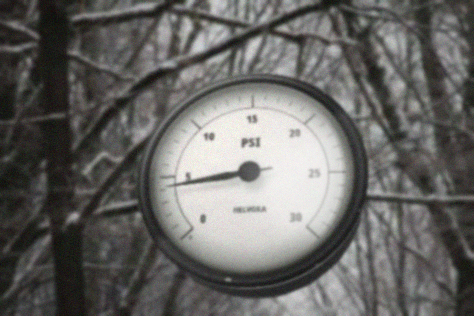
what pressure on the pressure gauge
4 psi
